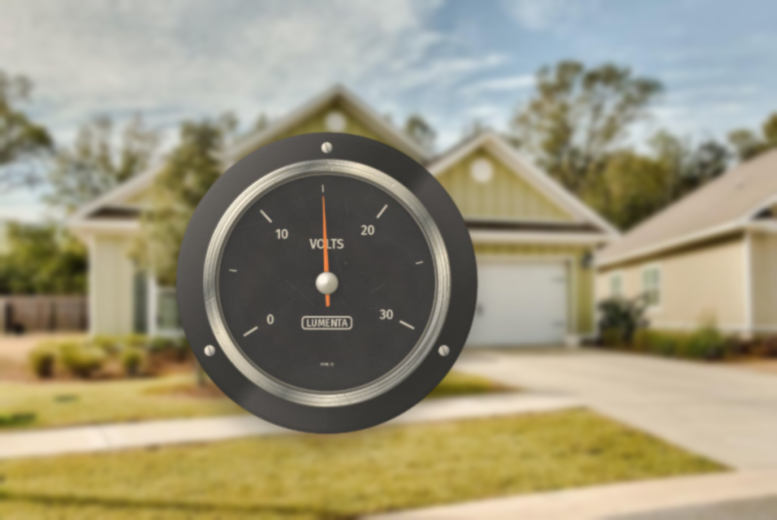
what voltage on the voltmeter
15 V
